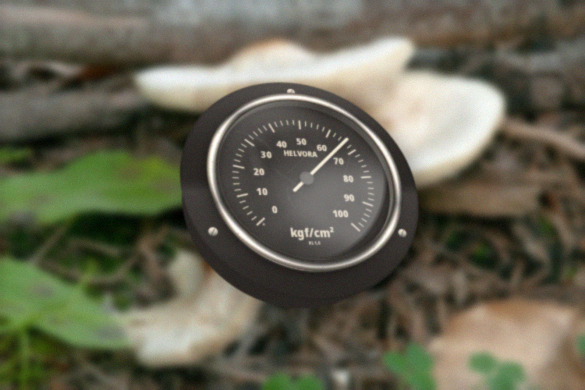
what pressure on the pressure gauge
66 kg/cm²
